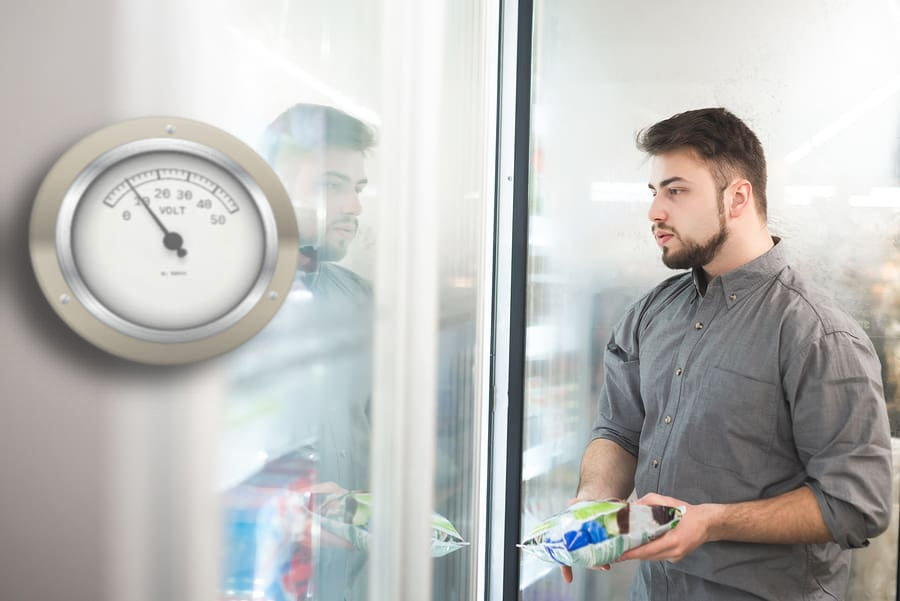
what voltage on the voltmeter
10 V
